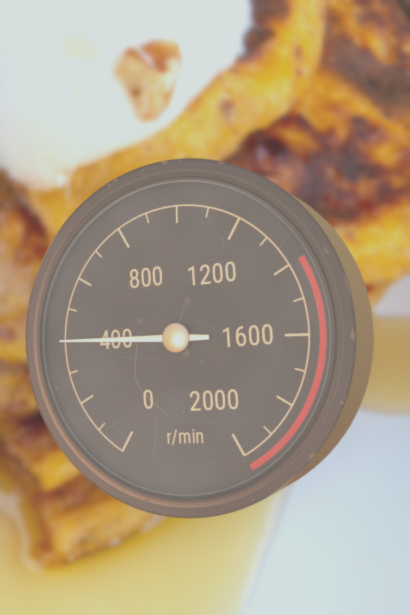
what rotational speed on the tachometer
400 rpm
